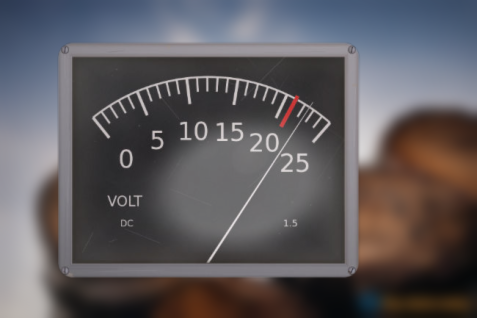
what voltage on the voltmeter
22.5 V
